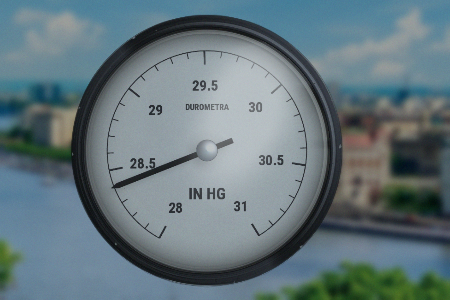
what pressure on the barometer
28.4 inHg
